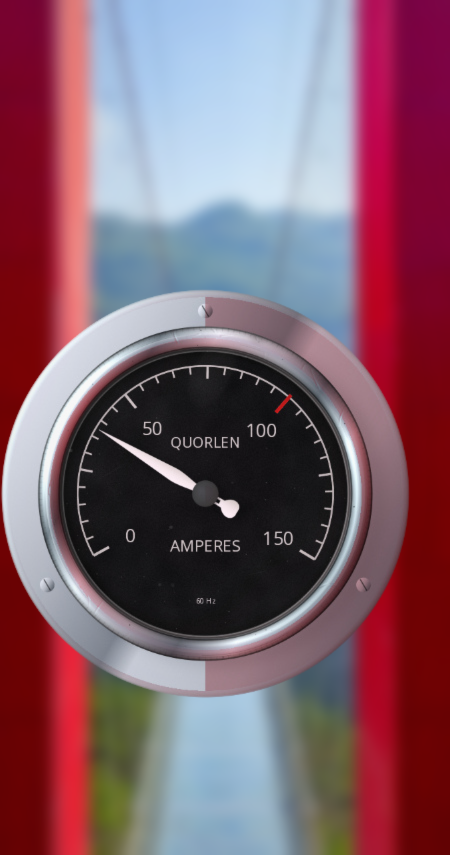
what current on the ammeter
37.5 A
